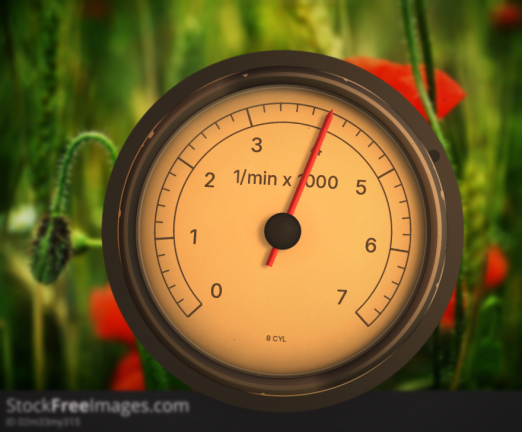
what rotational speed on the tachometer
4000 rpm
